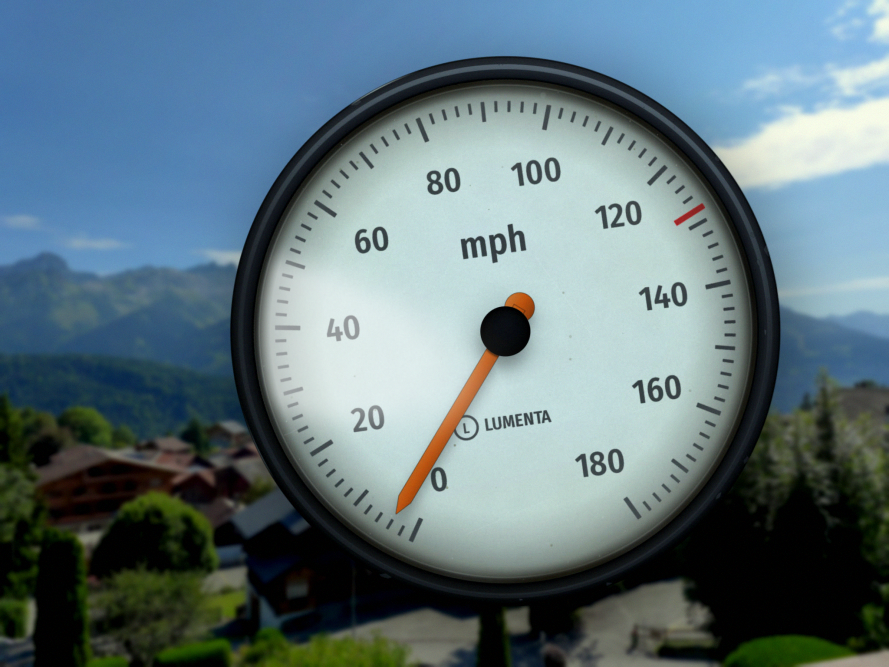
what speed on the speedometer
4 mph
